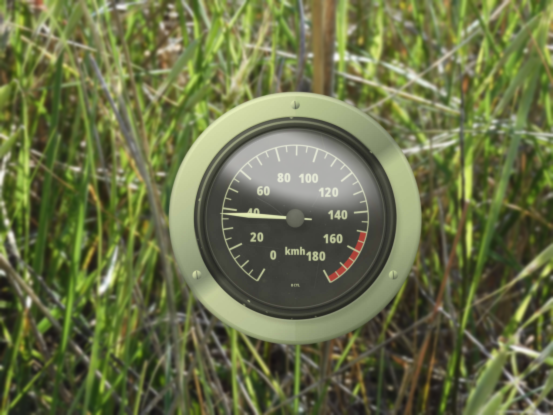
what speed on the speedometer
37.5 km/h
